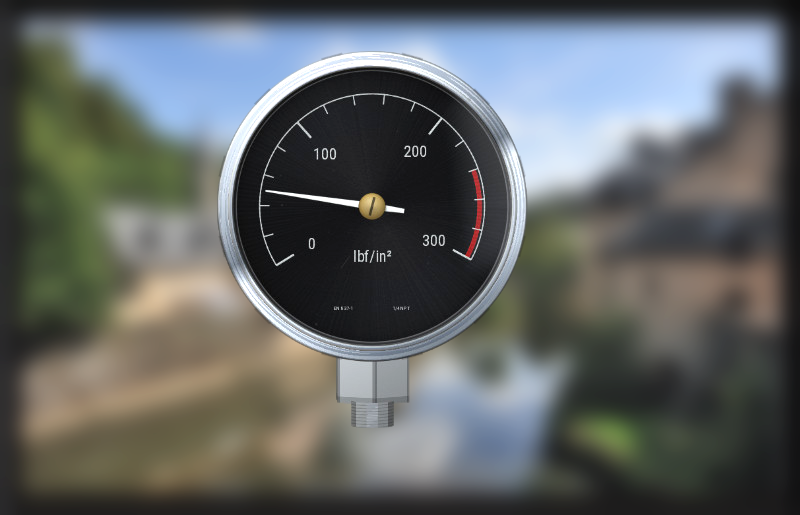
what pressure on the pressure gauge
50 psi
